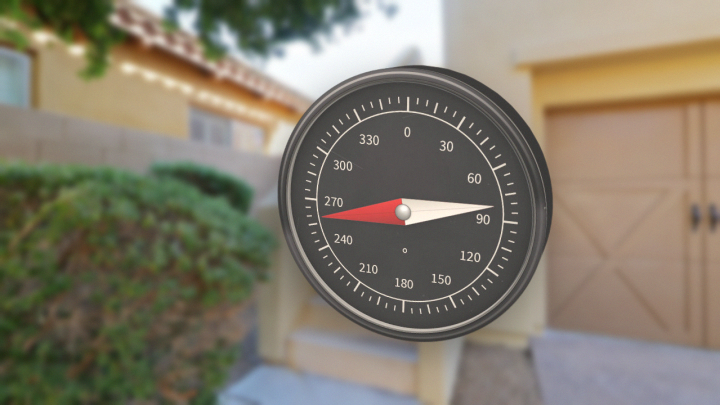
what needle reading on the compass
260 °
